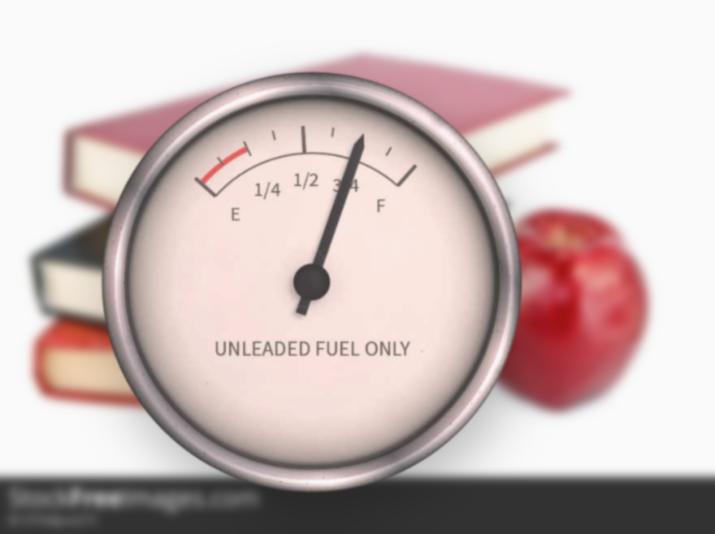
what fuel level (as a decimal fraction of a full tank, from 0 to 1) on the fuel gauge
0.75
